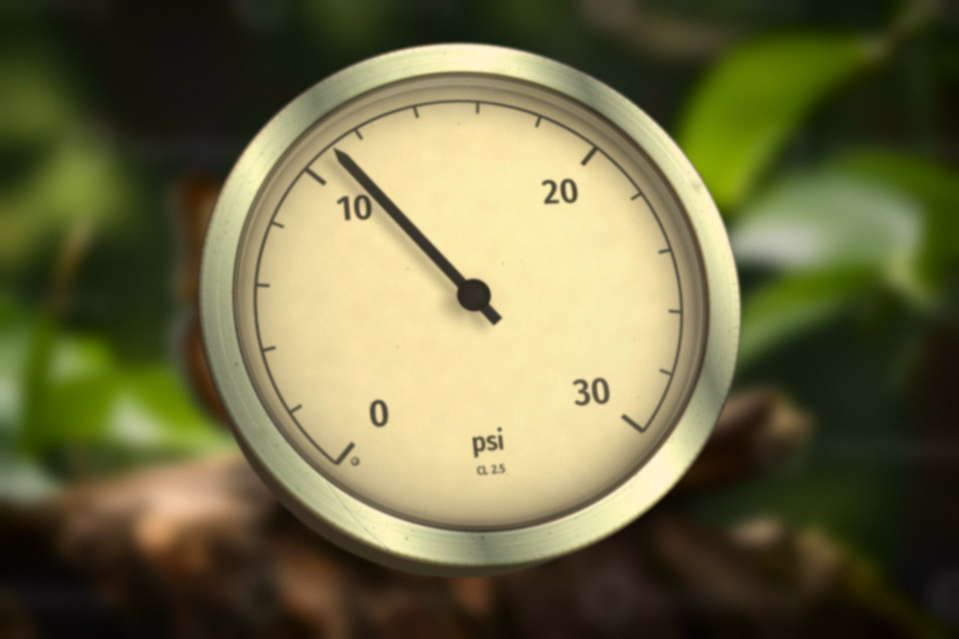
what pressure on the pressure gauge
11 psi
